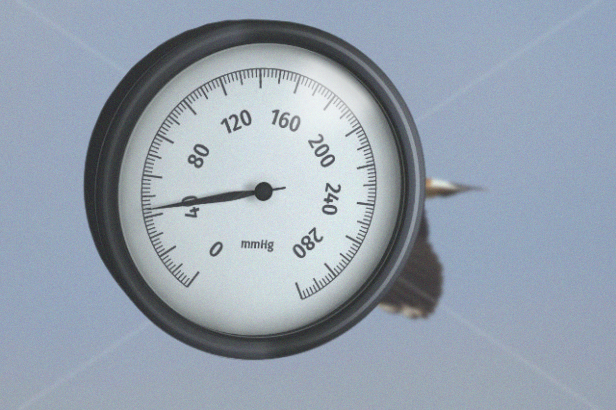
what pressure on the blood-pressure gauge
44 mmHg
